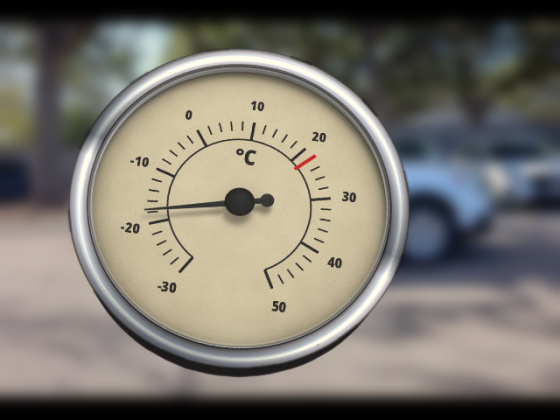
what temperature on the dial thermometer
-18 °C
